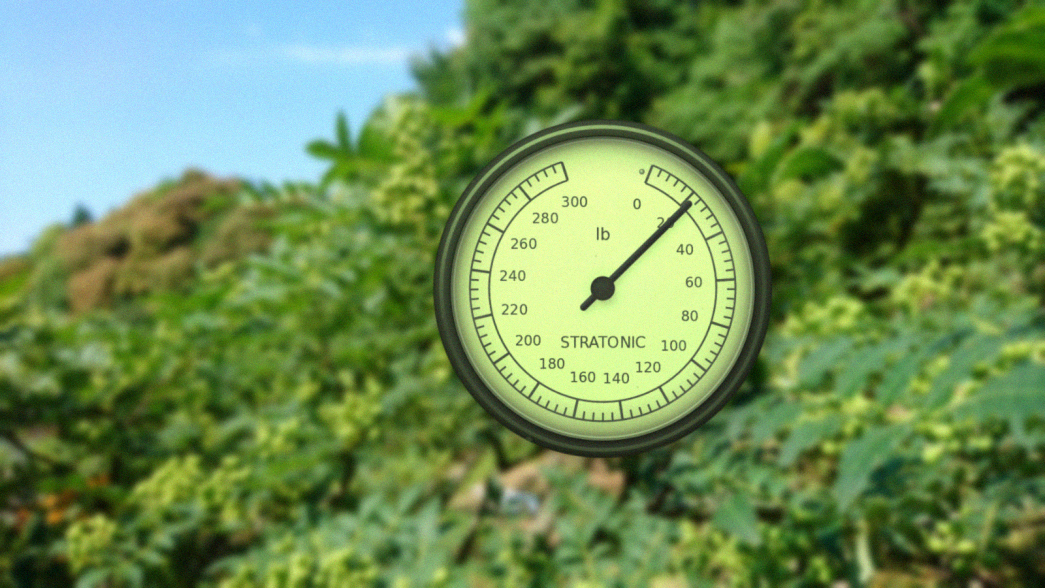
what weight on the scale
22 lb
